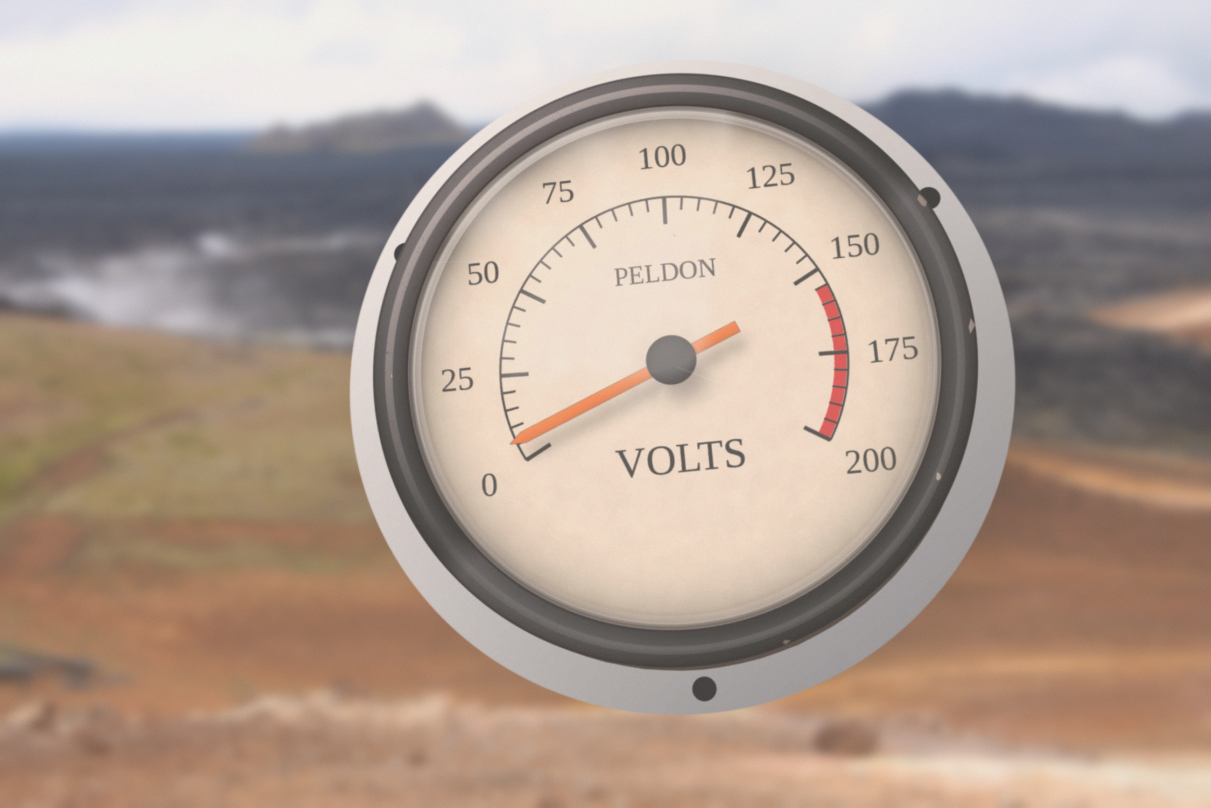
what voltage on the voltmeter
5 V
